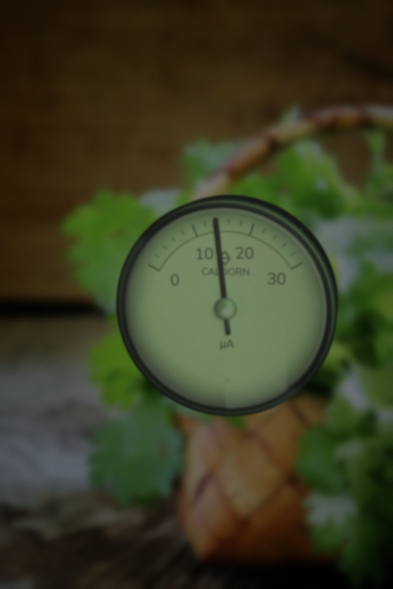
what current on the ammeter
14 µA
